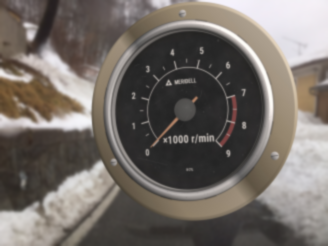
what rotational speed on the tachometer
0 rpm
